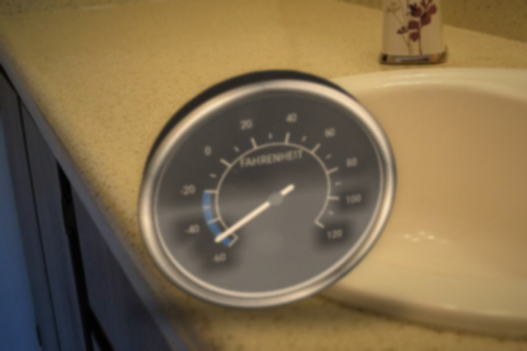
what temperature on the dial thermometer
-50 °F
